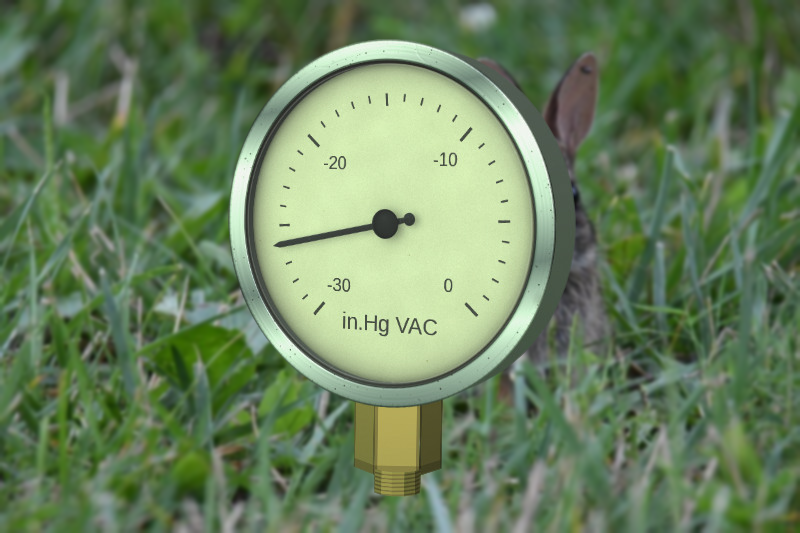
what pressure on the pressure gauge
-26 inHg
